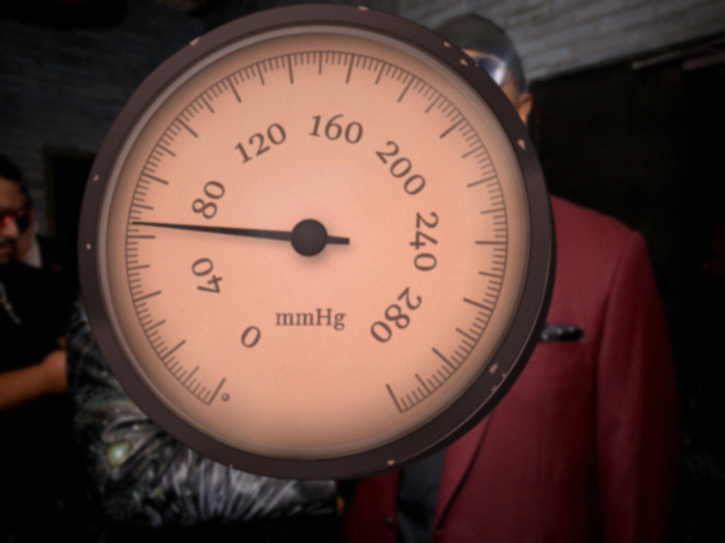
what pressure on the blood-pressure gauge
64 mmHg
